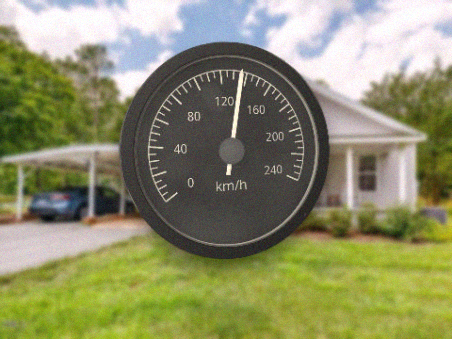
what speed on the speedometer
135 km/h
